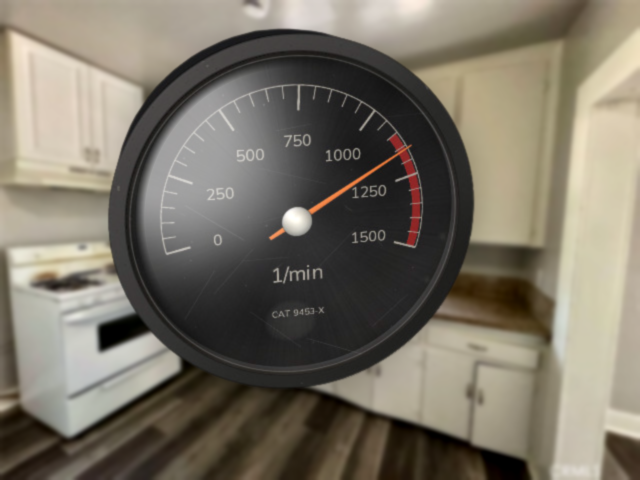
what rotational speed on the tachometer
1150 rpm
